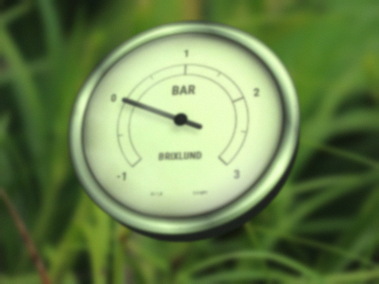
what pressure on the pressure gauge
0 bar
